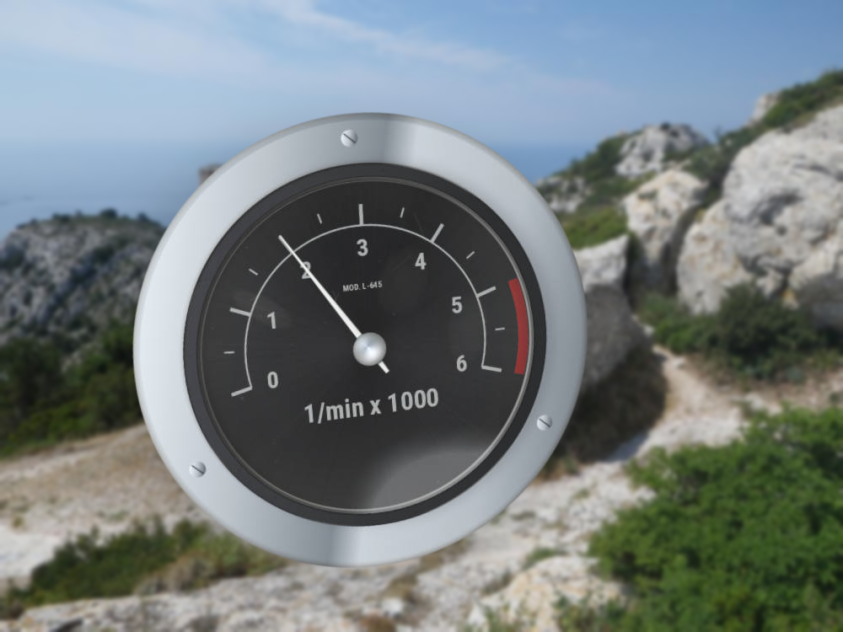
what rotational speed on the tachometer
2000 rpm
